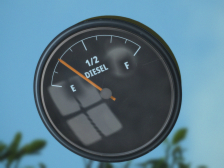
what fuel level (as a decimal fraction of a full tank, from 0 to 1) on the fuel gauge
0.25
